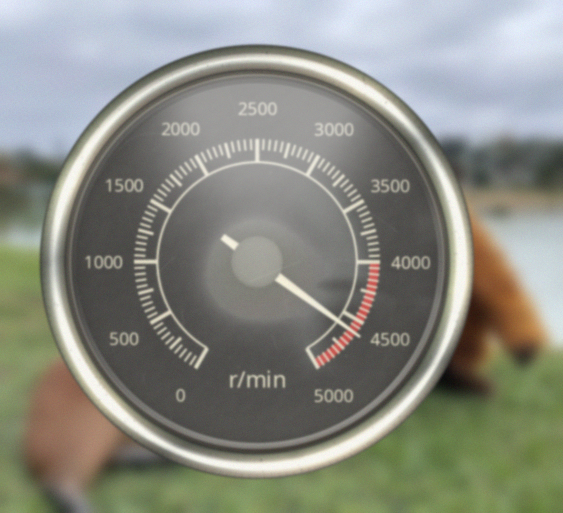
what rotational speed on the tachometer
4600 rpm
